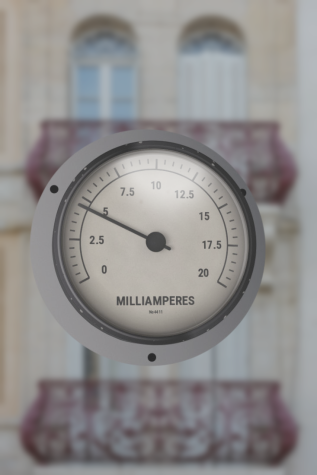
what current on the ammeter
4.5 mA
